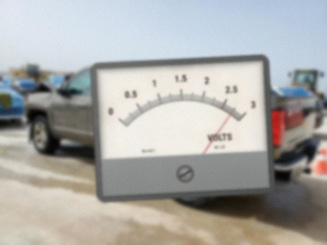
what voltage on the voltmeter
2.75 V
